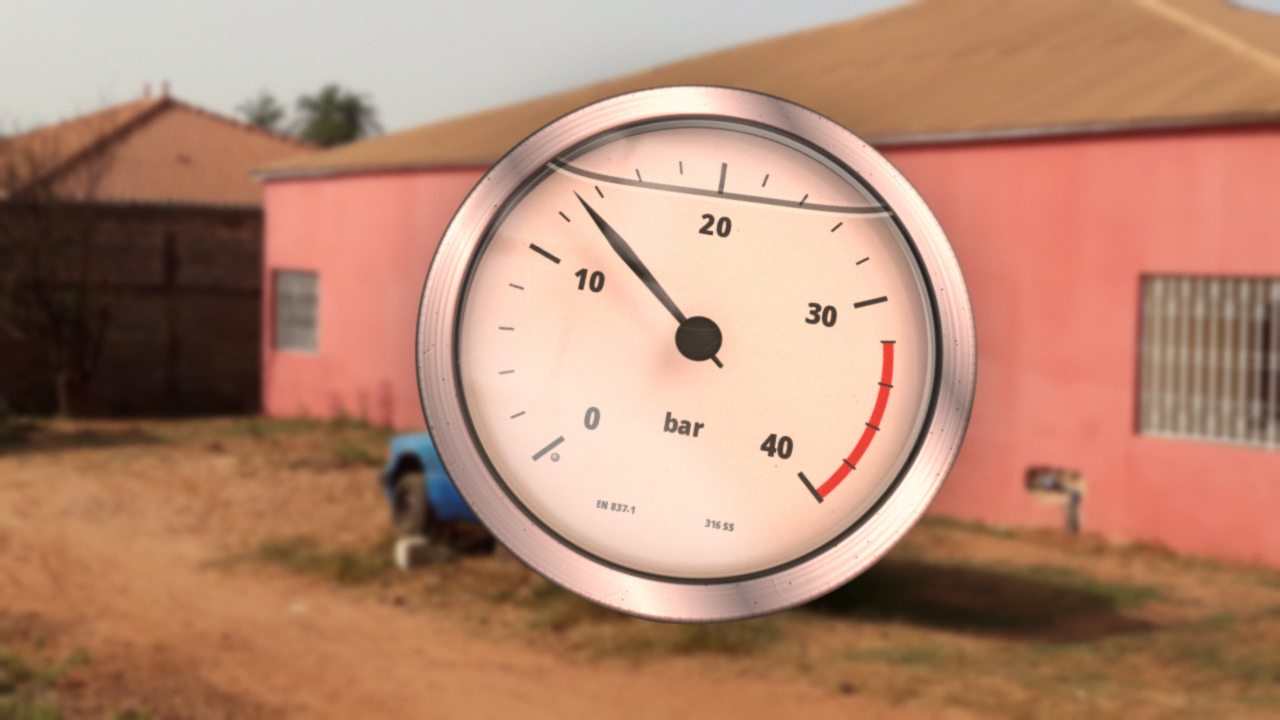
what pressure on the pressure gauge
13 bar
